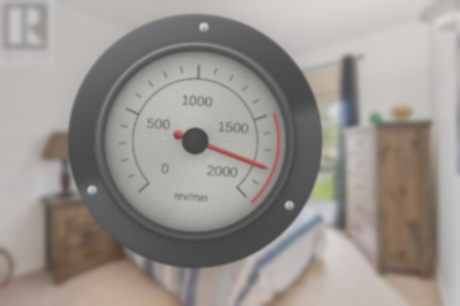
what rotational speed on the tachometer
1800 rpm
